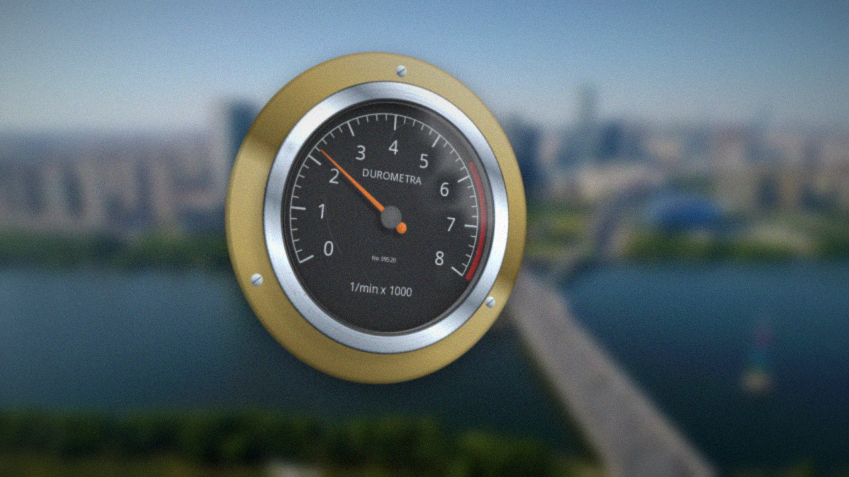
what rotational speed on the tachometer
2200 rpm
